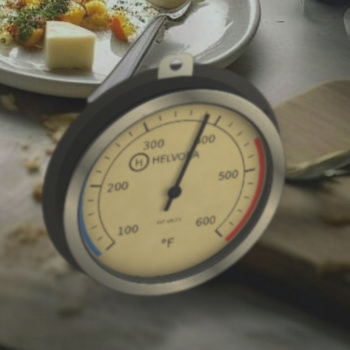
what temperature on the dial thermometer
380 °F
